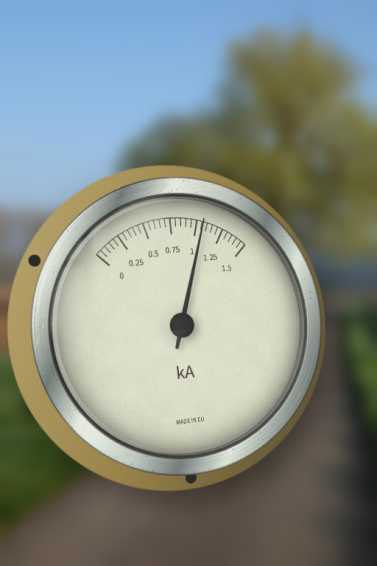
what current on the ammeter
1.05 kA
